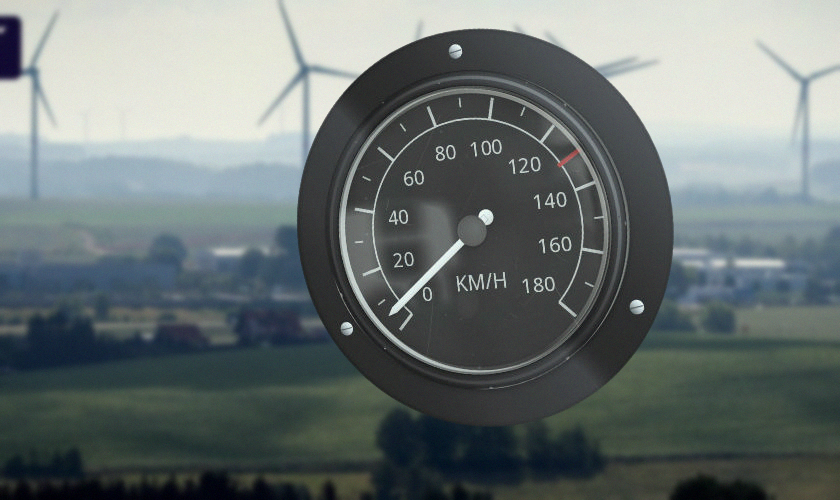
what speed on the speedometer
5 km/h
